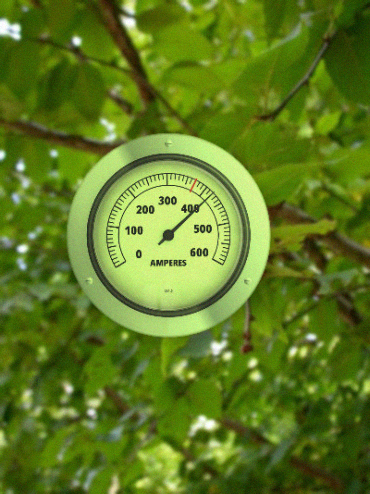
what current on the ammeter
420 A
